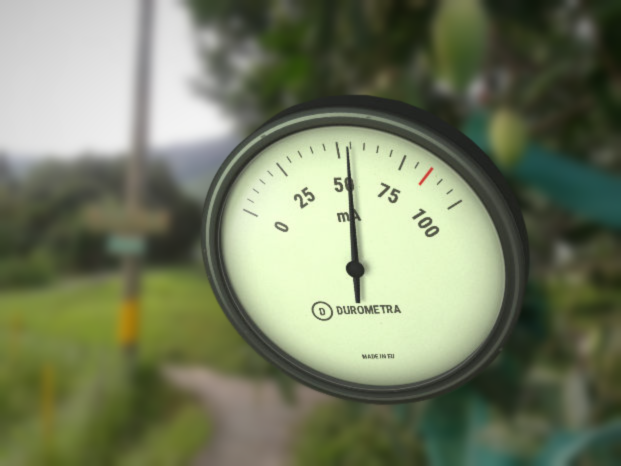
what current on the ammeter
55 mA
